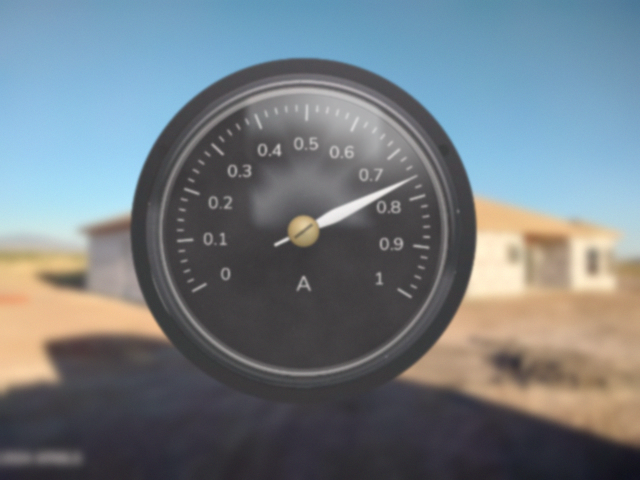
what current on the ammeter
0.76 A
